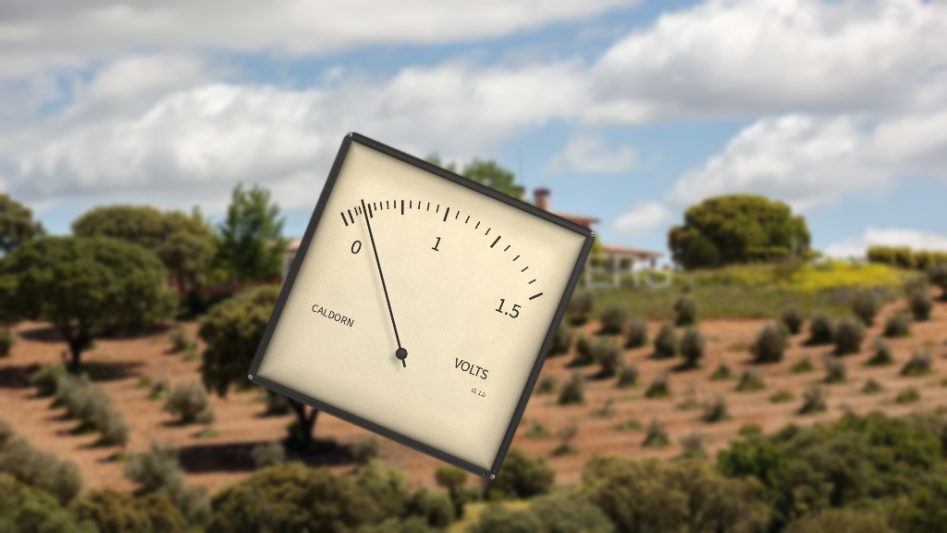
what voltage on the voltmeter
0.45 V
